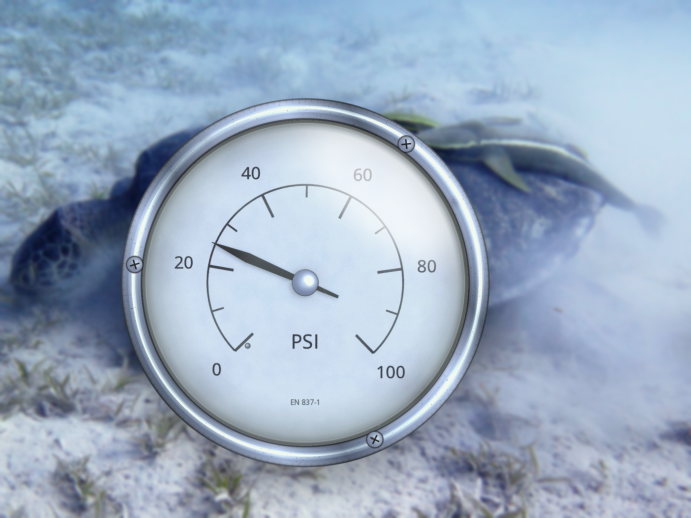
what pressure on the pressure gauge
25 psi
